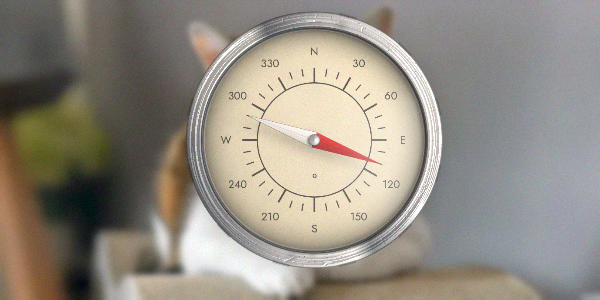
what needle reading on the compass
110 °
